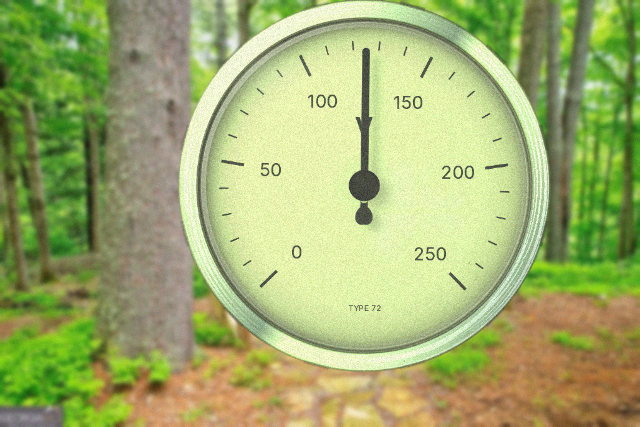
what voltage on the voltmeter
125 V
